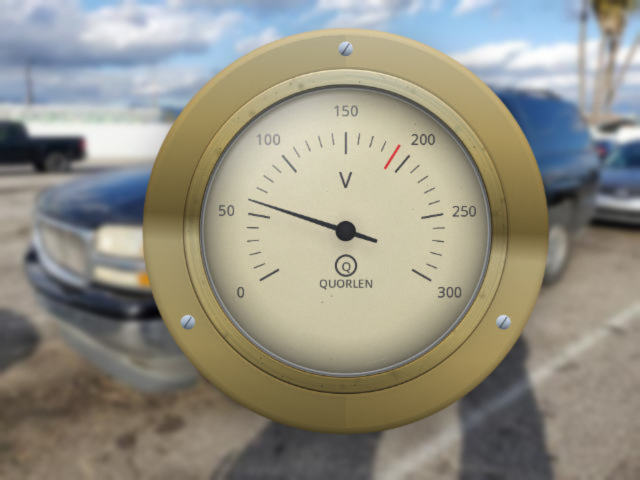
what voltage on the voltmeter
60 V
